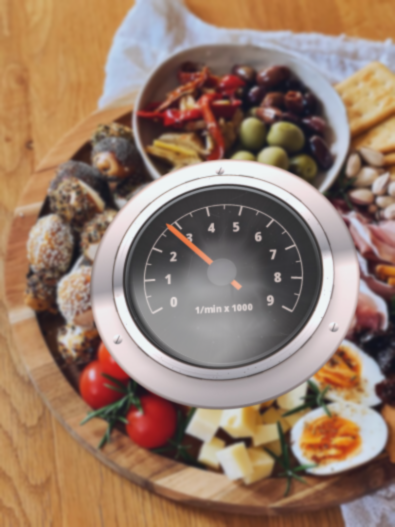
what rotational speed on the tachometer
2750 rpm
